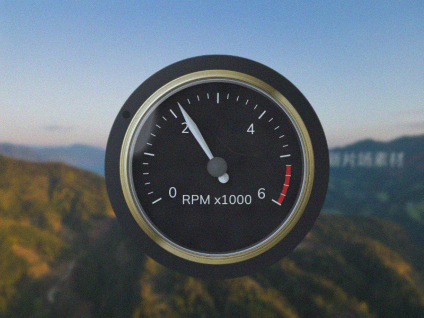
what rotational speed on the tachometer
2200 rpm
